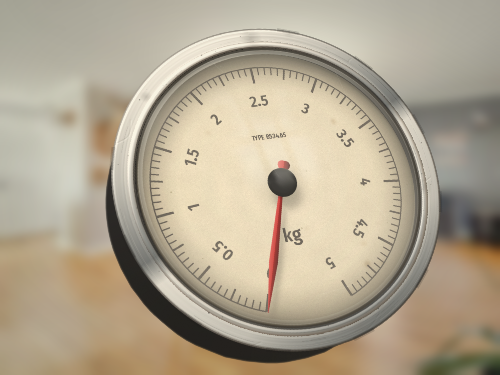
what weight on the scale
0 kg
